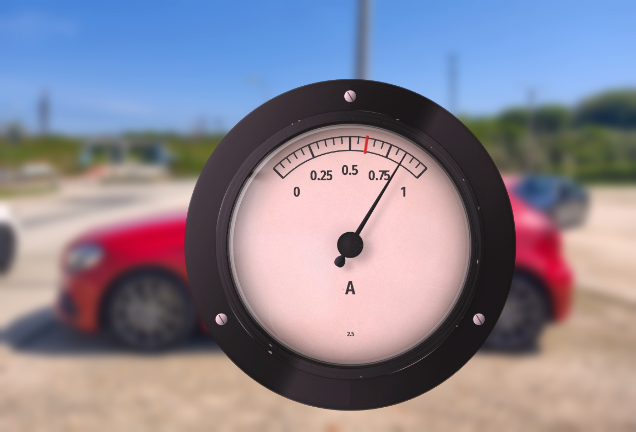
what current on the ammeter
0.85 A
